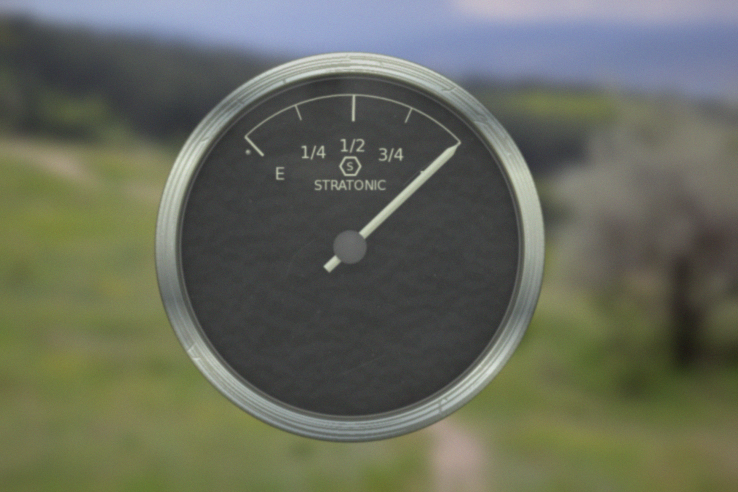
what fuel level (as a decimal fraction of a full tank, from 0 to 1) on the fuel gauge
1
